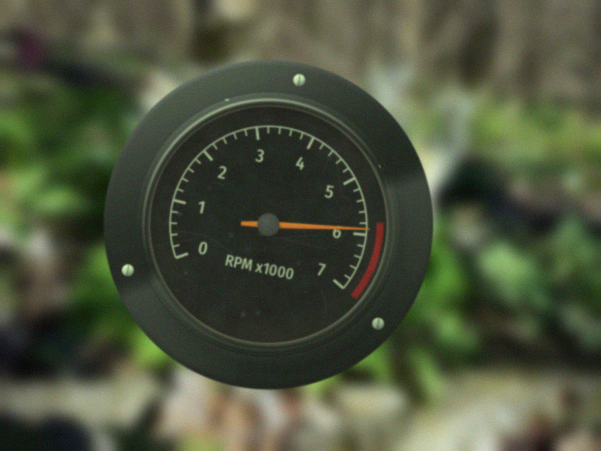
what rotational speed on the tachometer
5900 rpm
